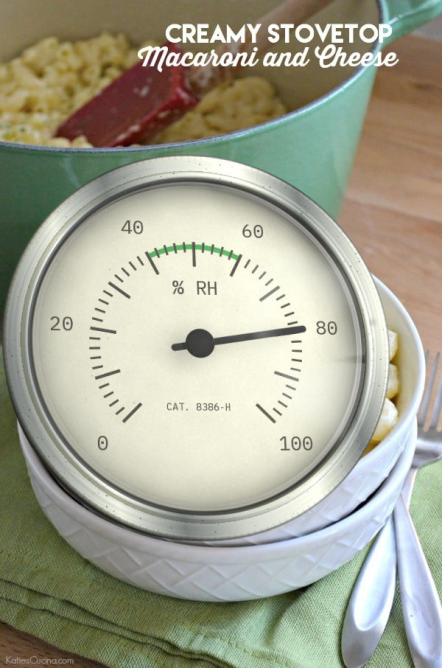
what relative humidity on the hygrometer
80 %
